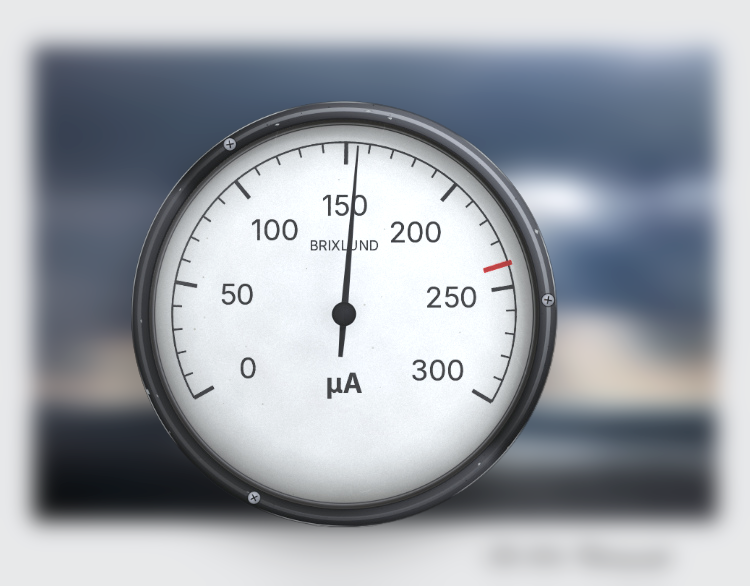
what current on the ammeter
155 µA
